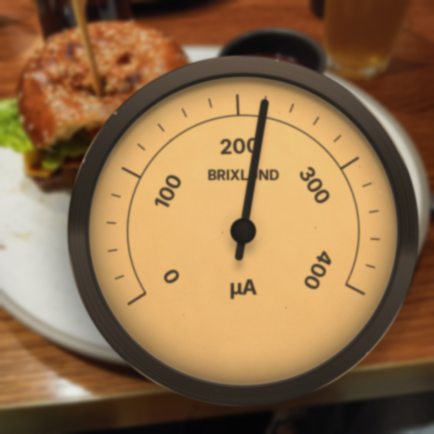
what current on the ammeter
220 µA
